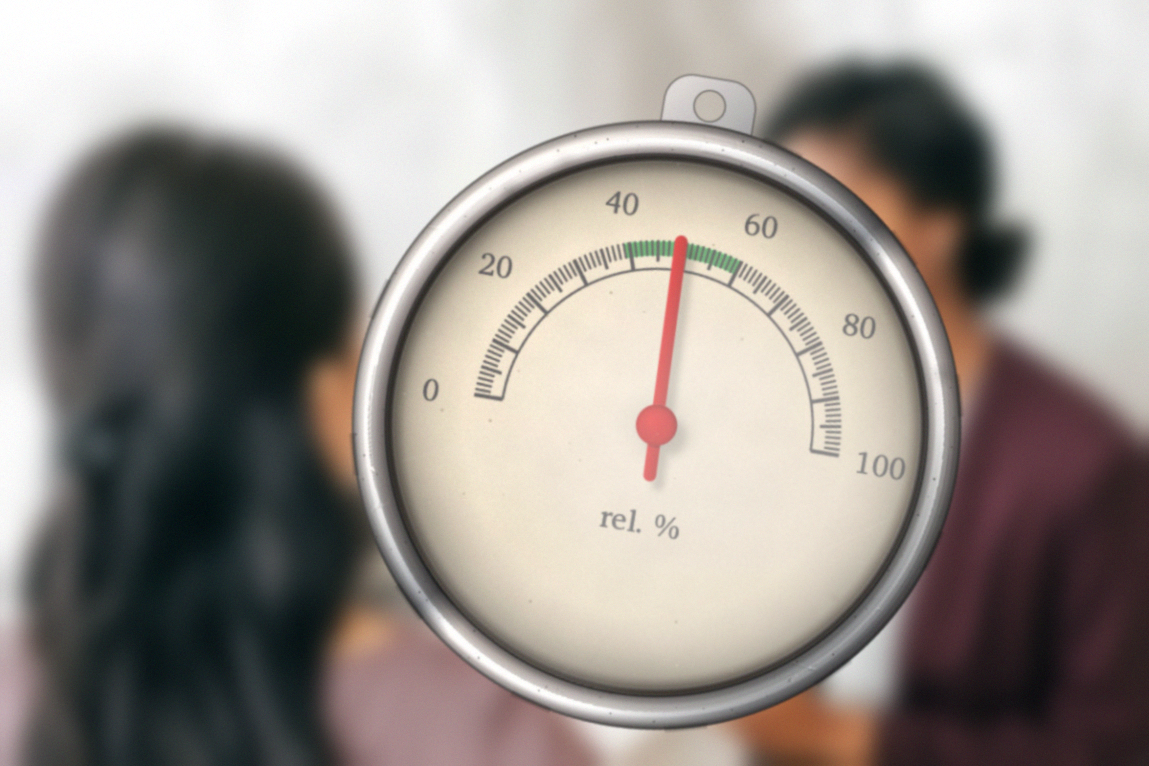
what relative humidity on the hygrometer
49 %
